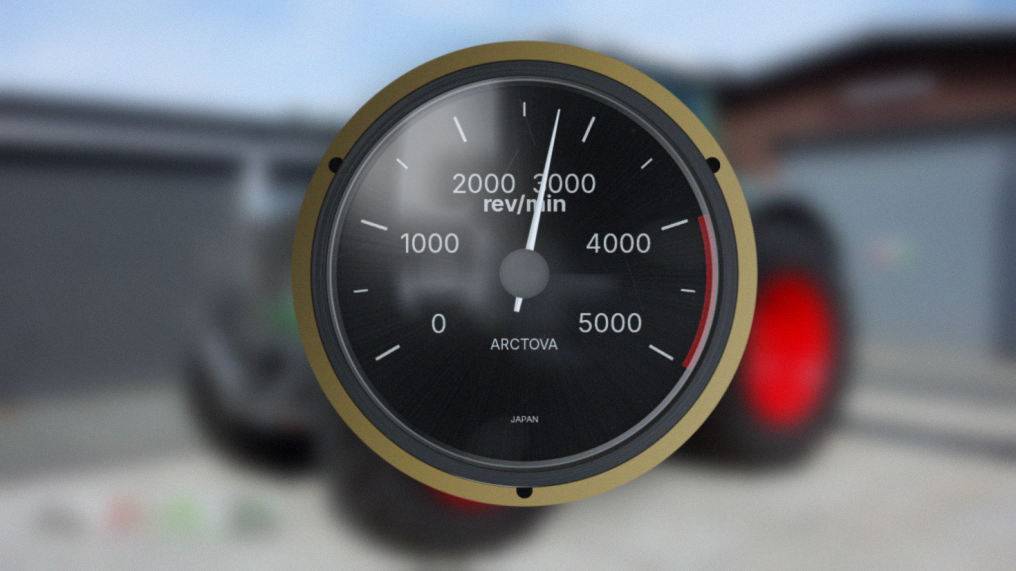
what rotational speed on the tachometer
2750 rpm
